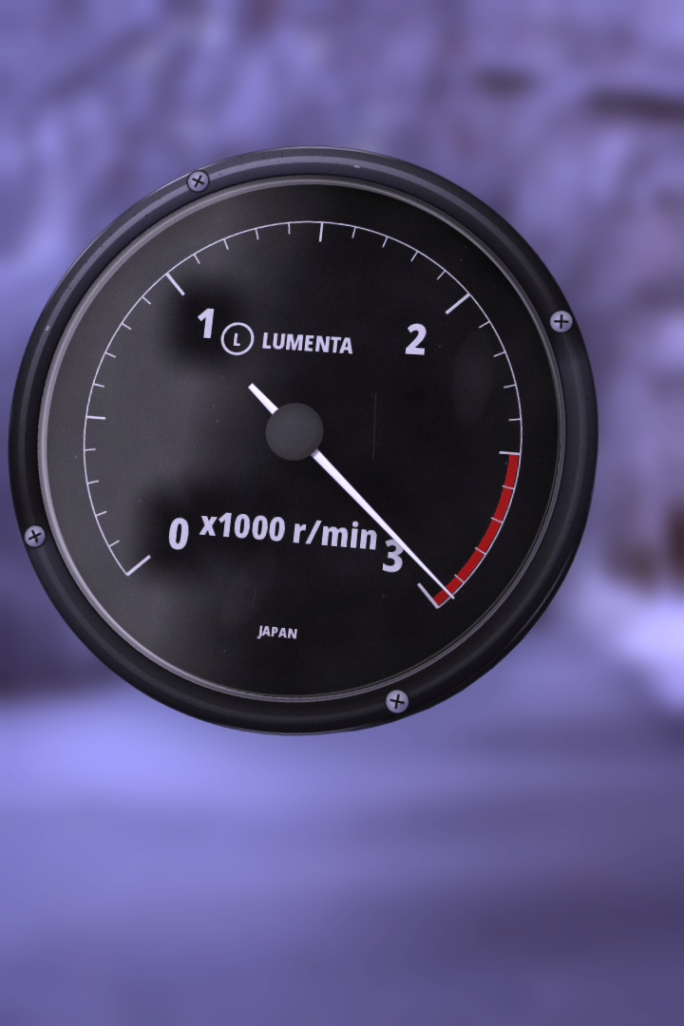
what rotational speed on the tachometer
2950 rpm
